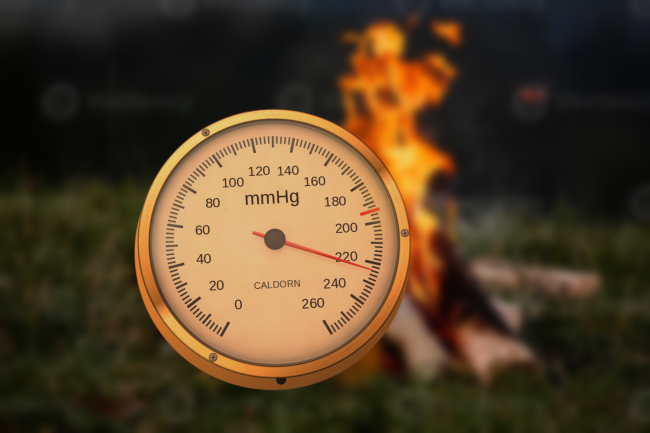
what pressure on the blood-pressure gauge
224 mmHg
